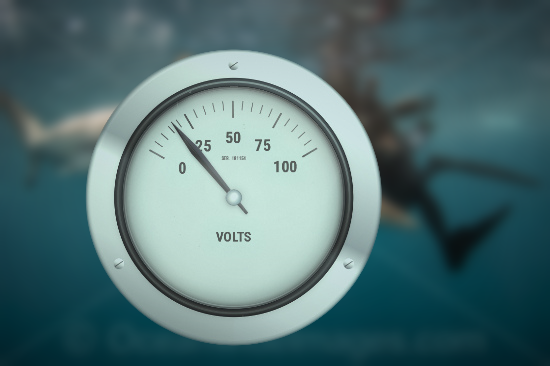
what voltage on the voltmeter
17.5 V
